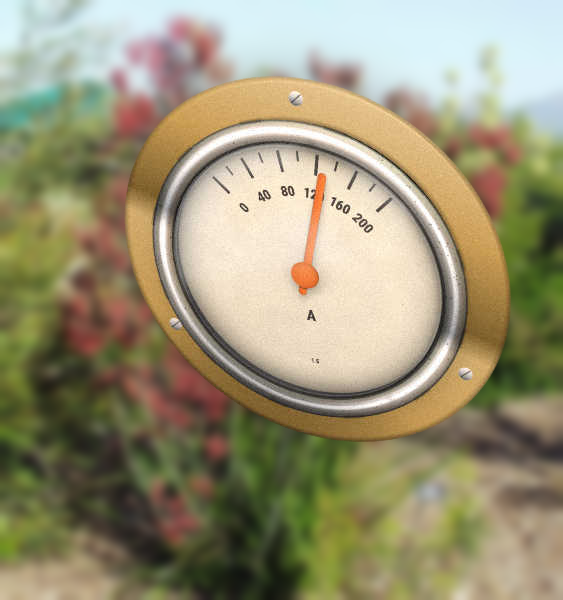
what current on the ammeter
130 A
